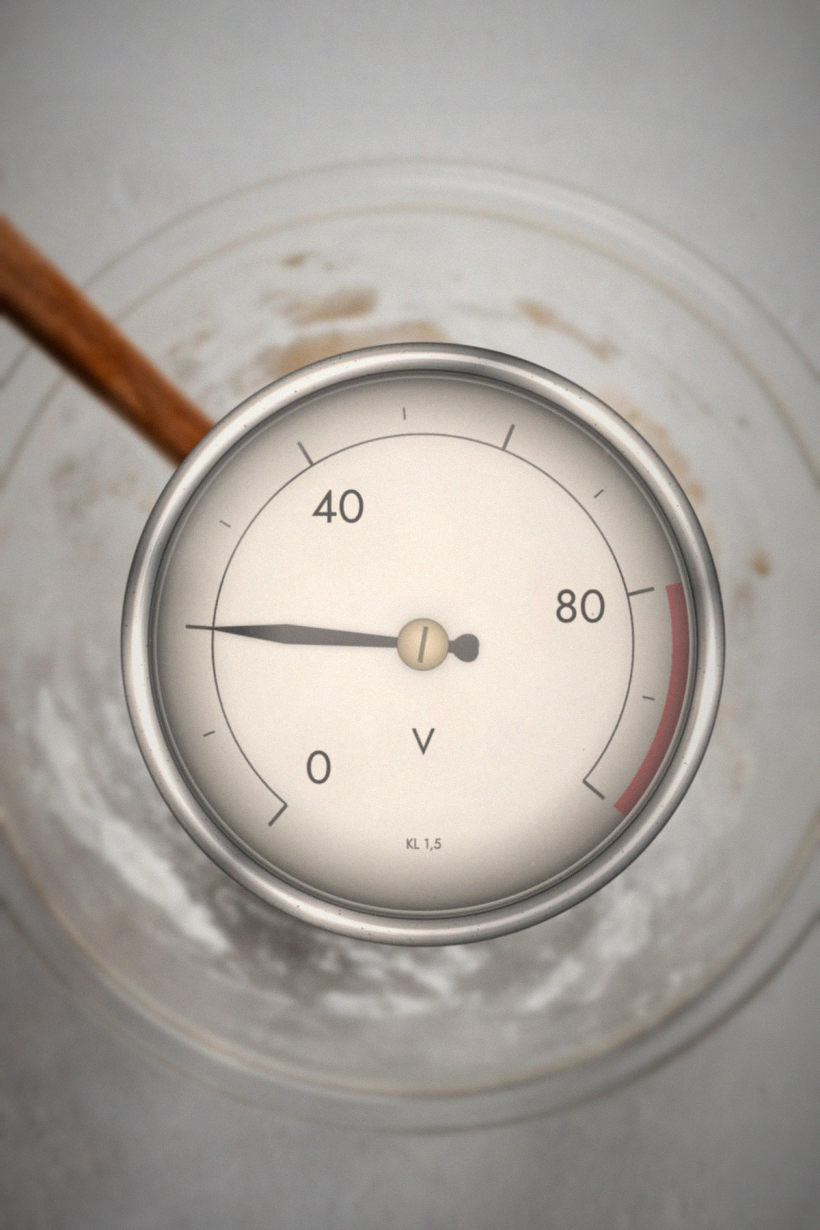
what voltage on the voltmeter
20 V
